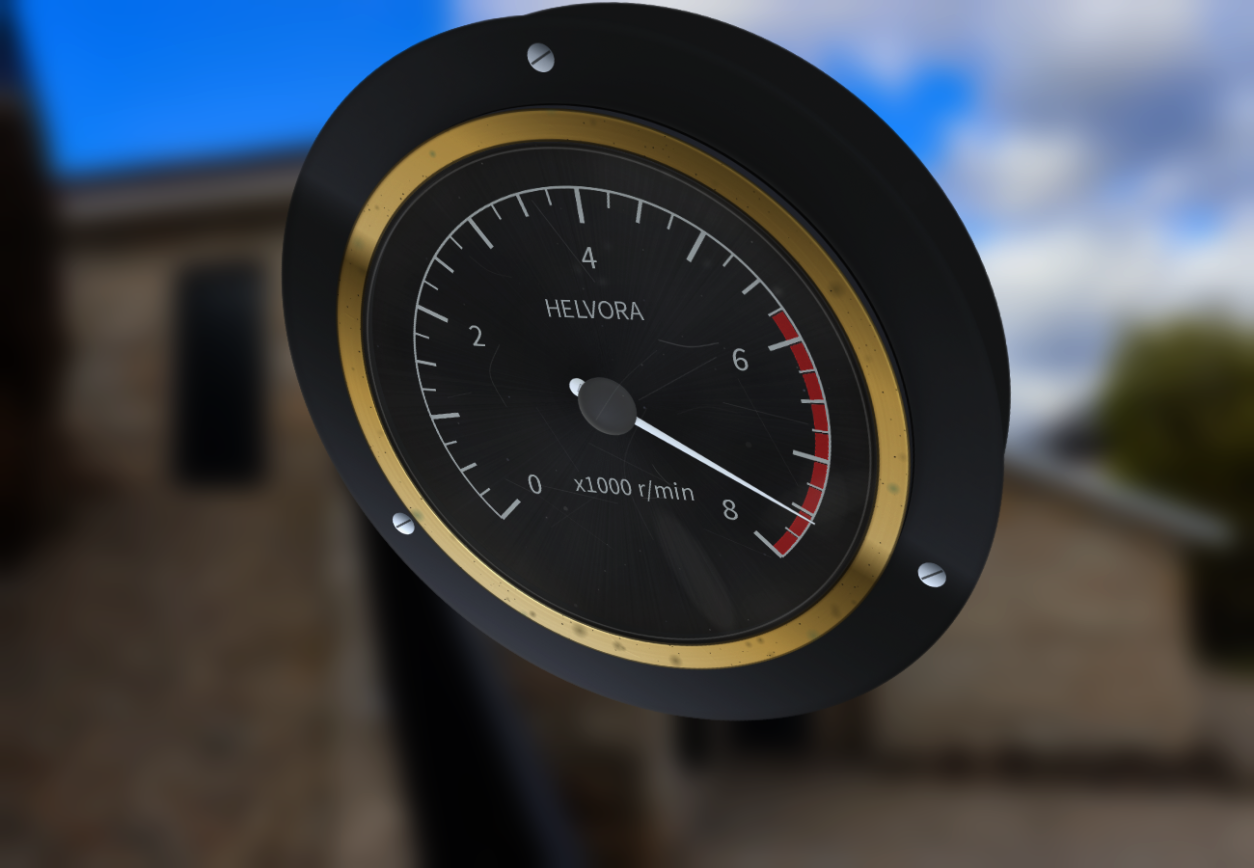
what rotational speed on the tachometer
7500 rpm
